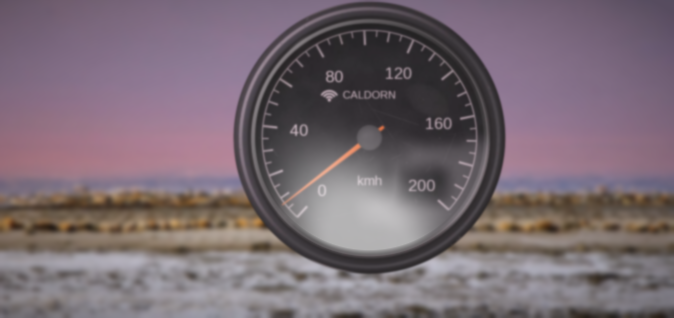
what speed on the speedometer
7.5 km/h
